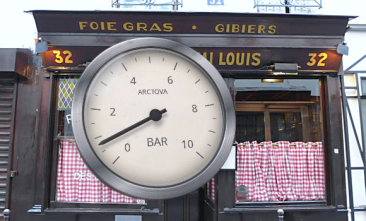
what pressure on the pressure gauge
0.75 bar
